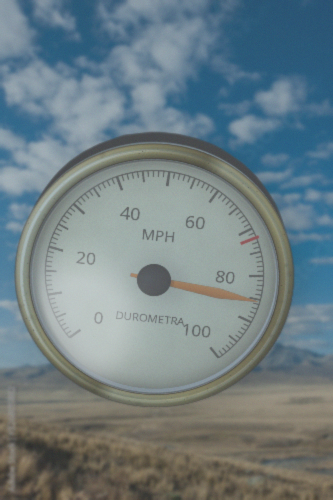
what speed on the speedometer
85 mph
